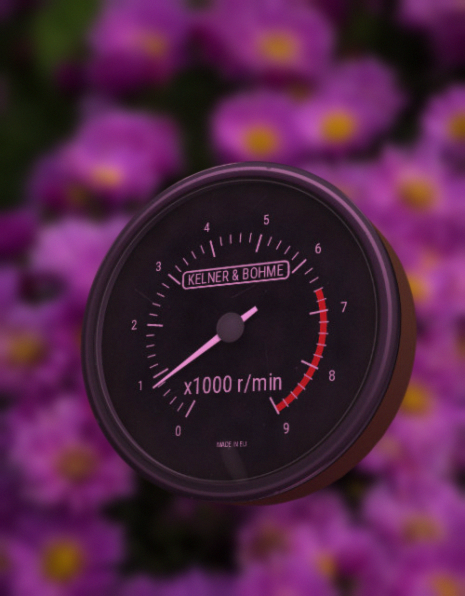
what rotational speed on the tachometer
800 rpm
